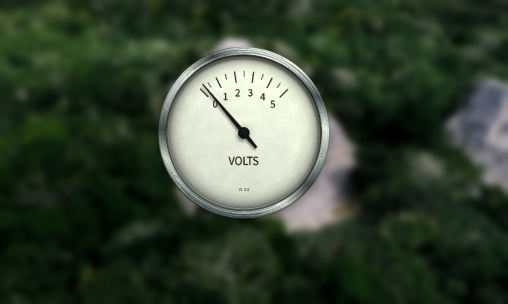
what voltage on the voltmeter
0.25 V
